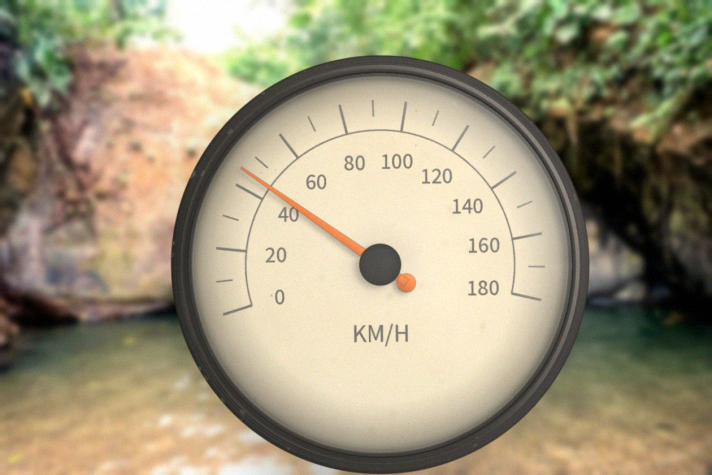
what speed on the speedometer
45 km/h
